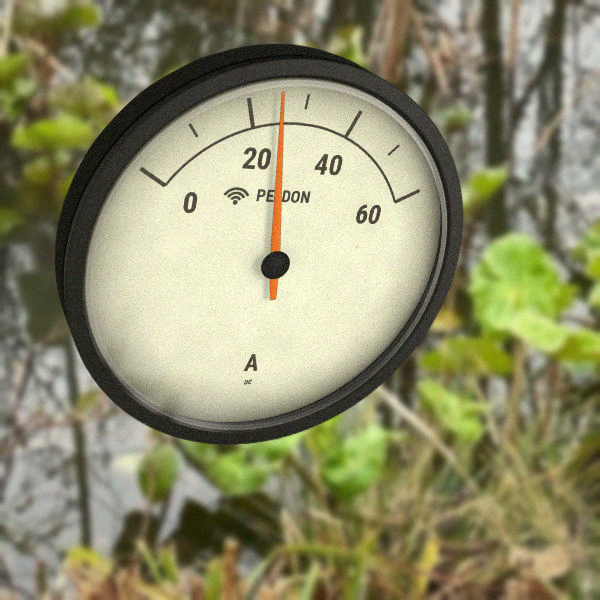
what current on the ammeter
25 A
